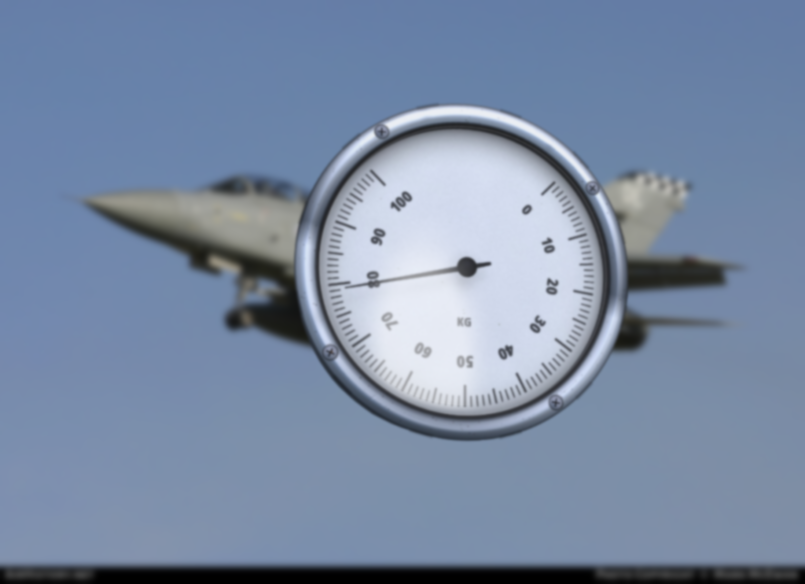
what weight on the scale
79 kg
